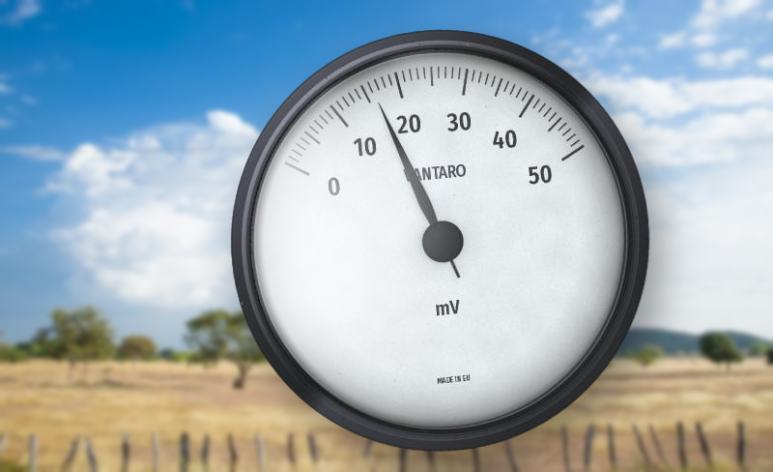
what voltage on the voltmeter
16 mV
